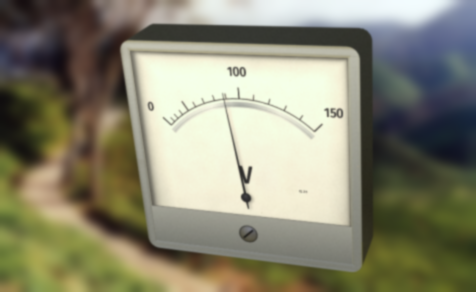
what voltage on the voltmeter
90 V
